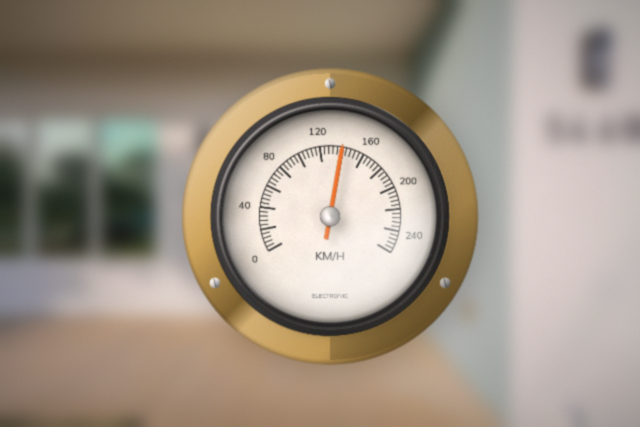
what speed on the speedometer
140 km/h
